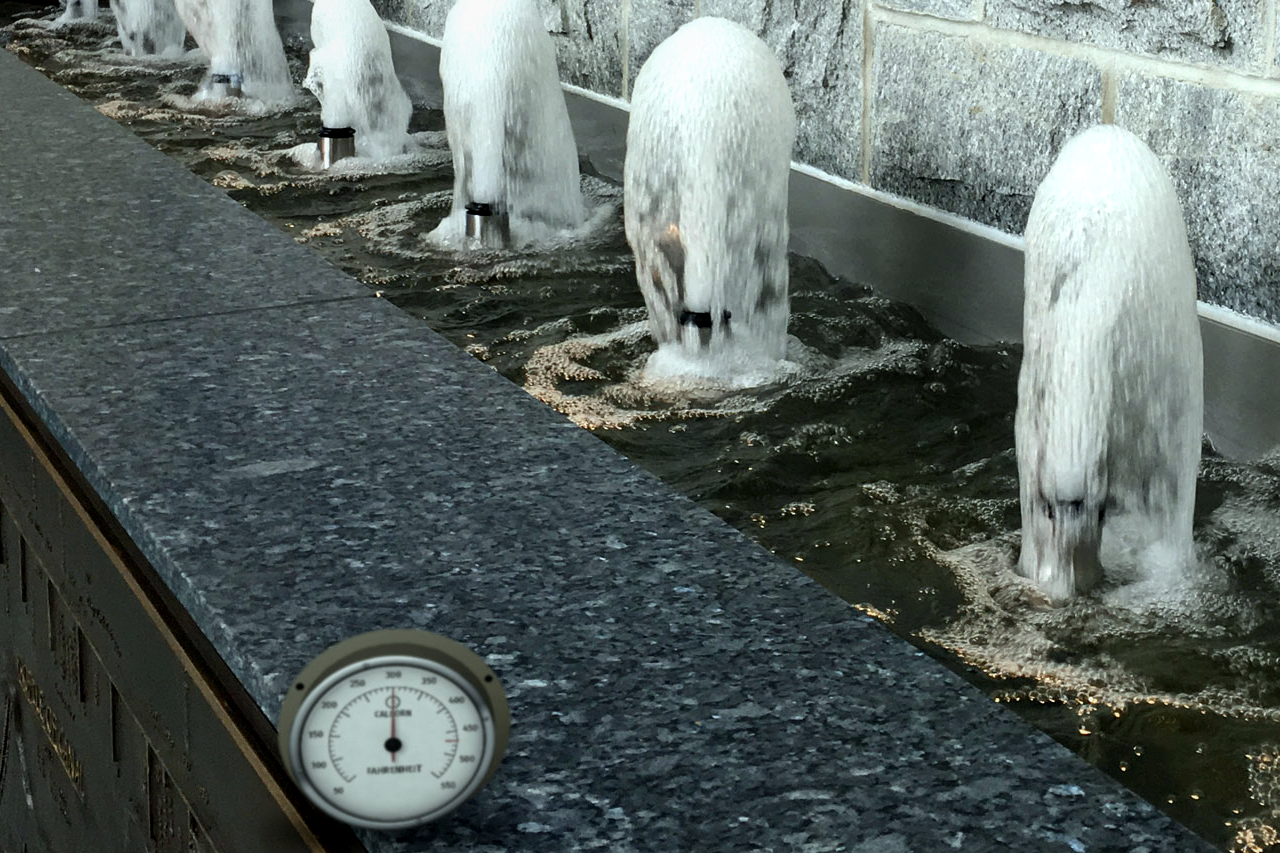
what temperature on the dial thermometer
300 °F
